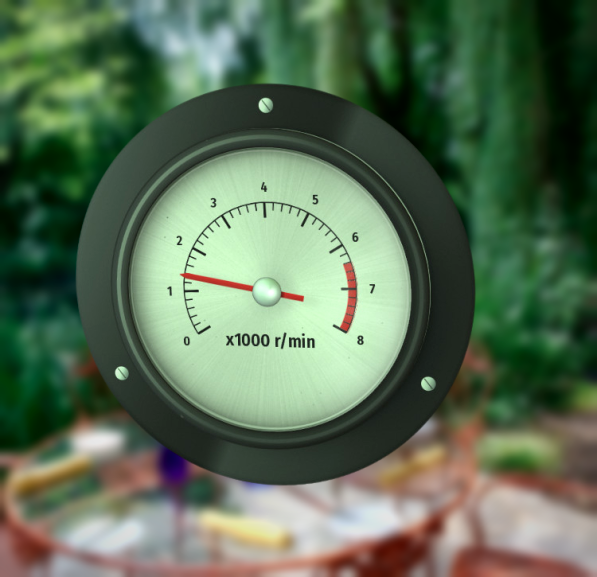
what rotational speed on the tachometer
1400 rpm
